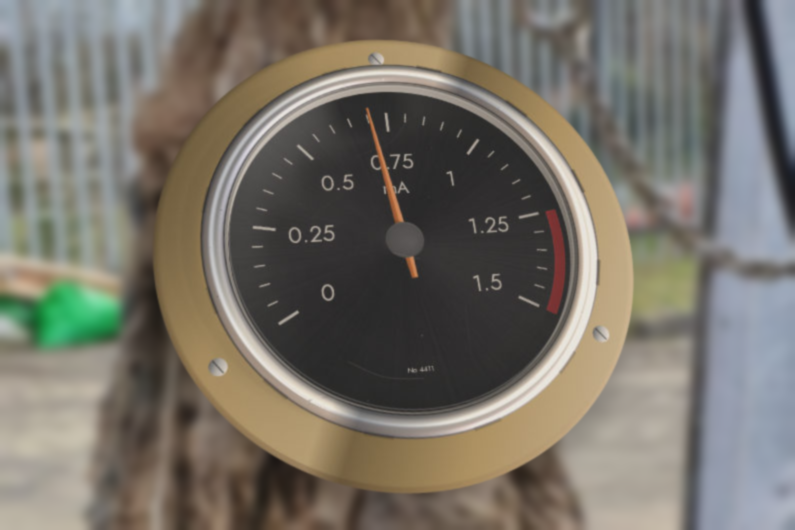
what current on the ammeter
0.7 mA
